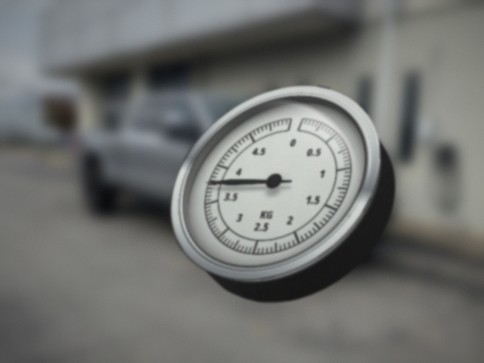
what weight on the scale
3.75 kg
